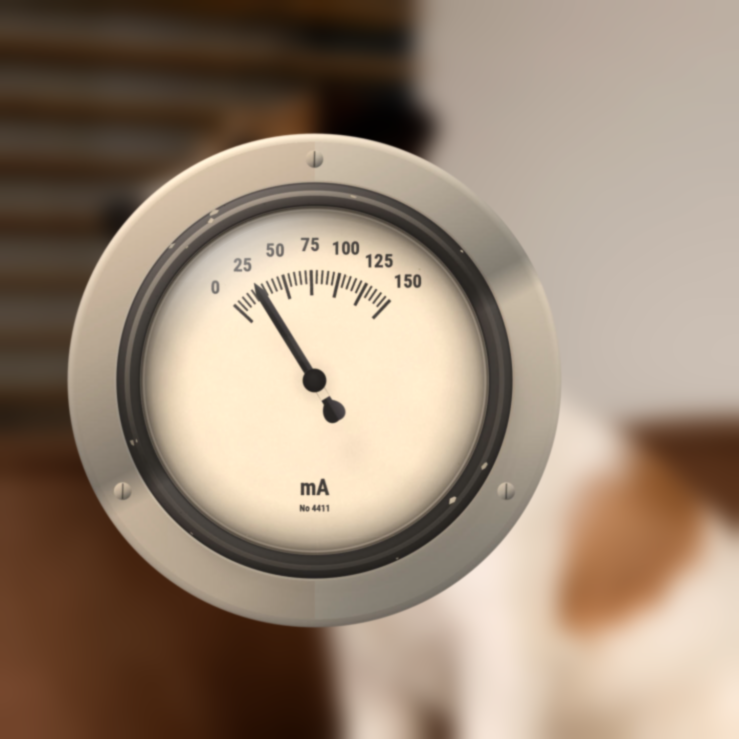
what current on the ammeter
25 mA
